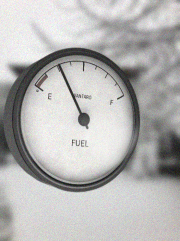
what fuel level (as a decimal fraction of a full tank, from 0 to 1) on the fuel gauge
0.25
